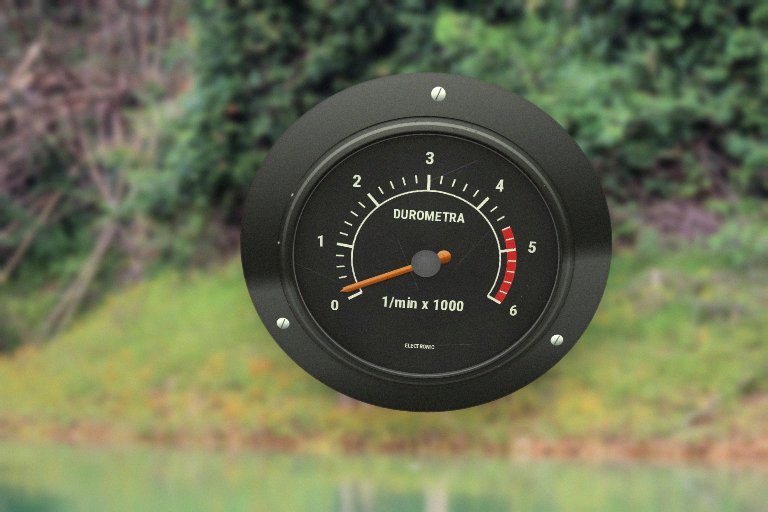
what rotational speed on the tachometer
200 rpm
